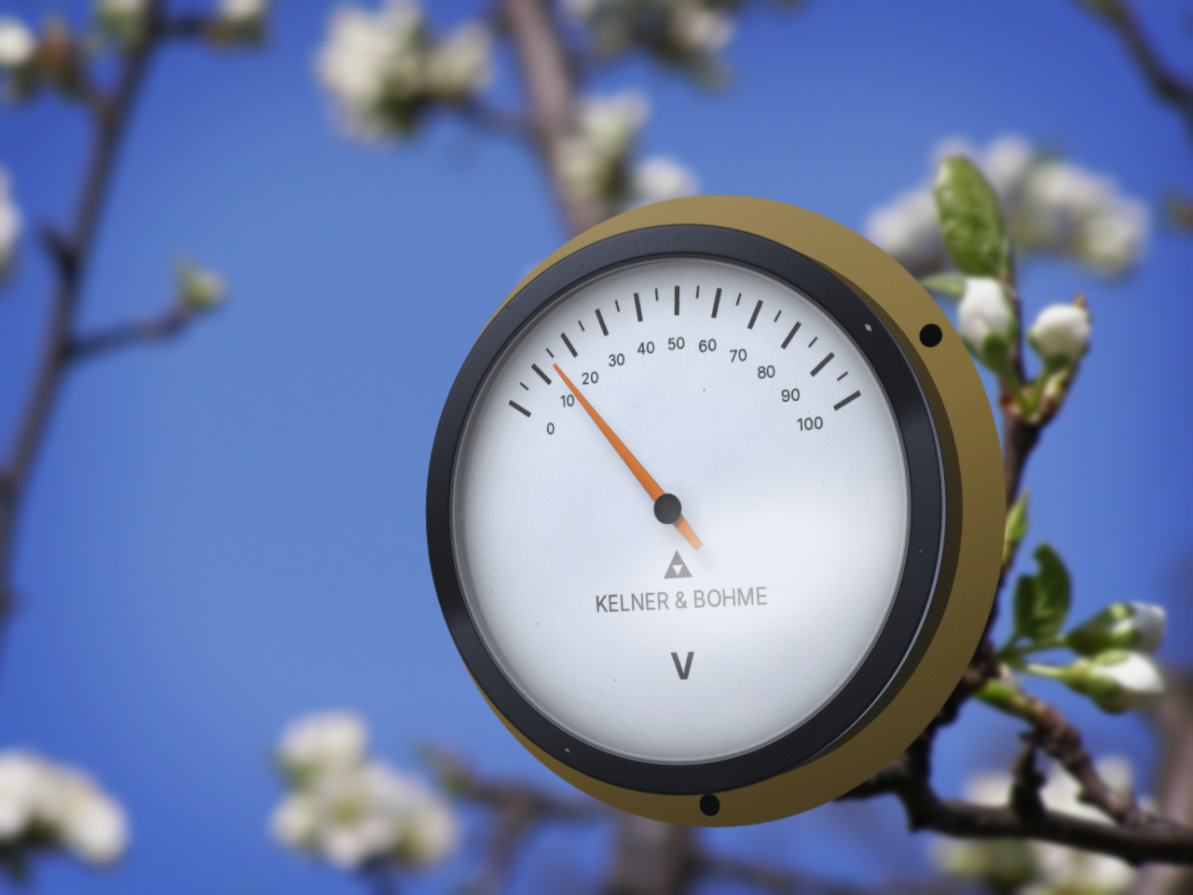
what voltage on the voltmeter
15 V
